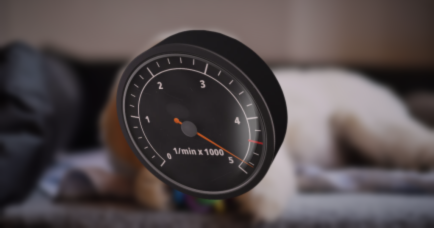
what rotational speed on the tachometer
4800 rpm
